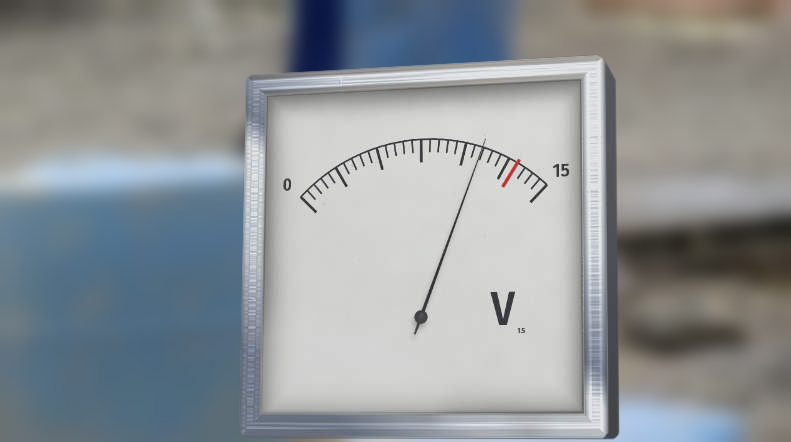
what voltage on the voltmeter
11 V
